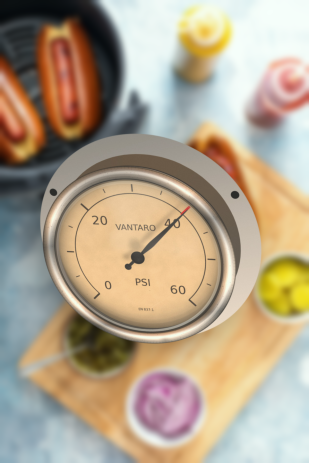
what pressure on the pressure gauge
40 psi
